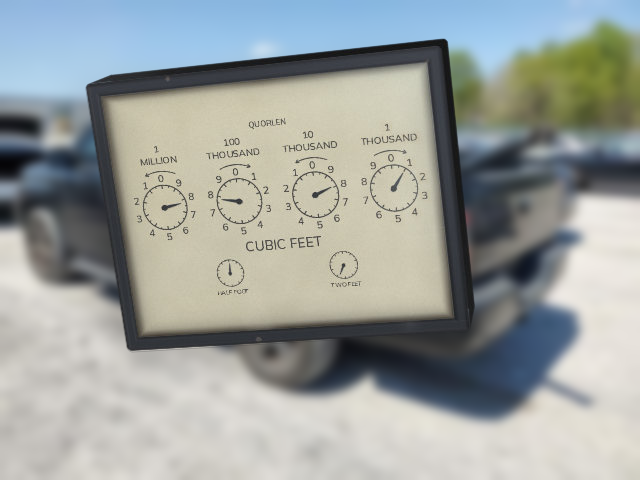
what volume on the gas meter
778100 ft³
